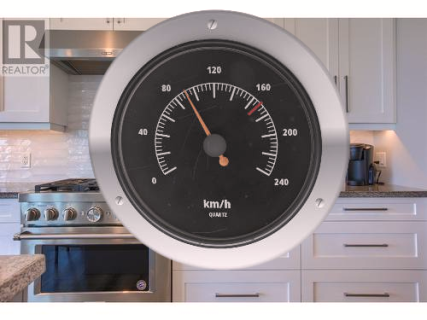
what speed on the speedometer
92 km/h
